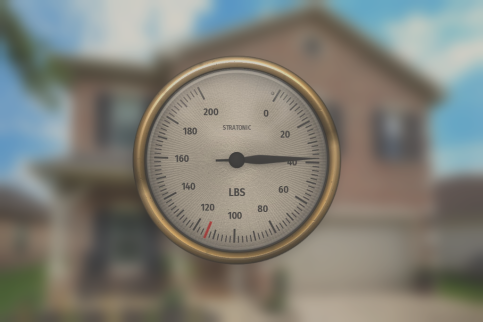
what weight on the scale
38 lb
